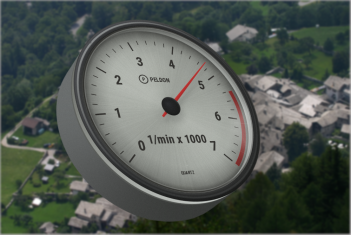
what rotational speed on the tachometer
4700 rpm
